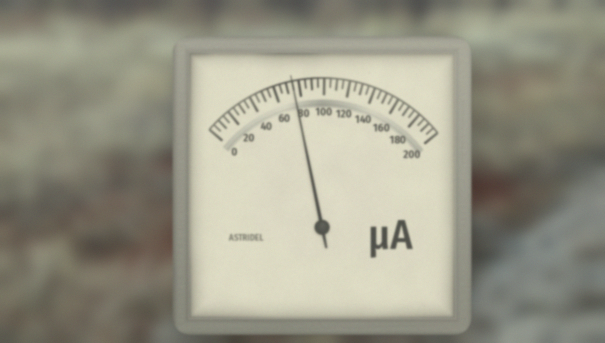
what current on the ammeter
75 µA
